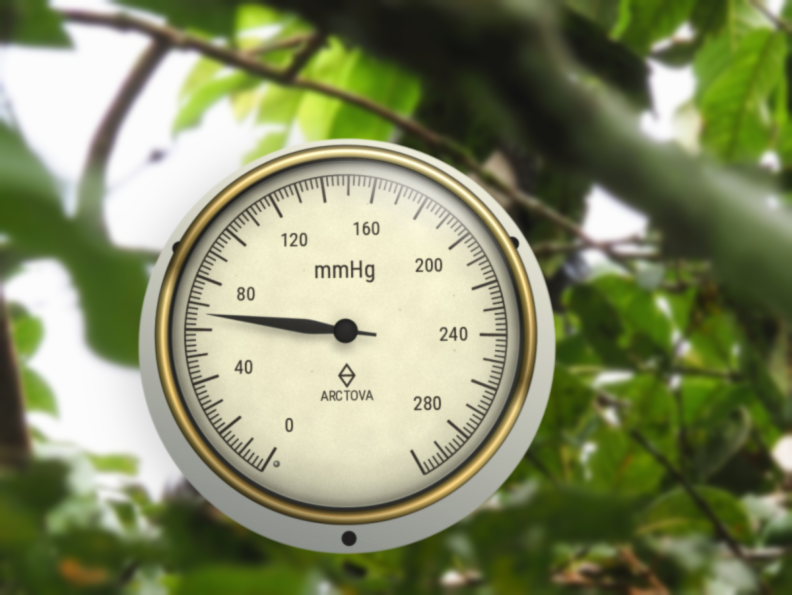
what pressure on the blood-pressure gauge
66 mmHg
